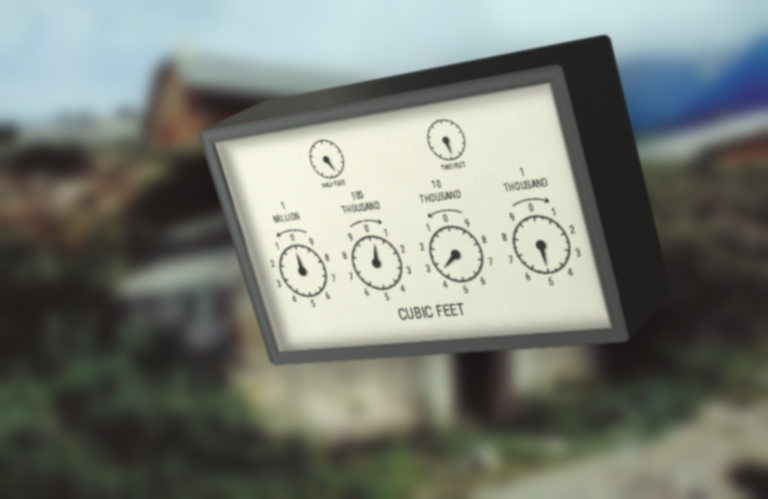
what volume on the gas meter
3500 ft³
